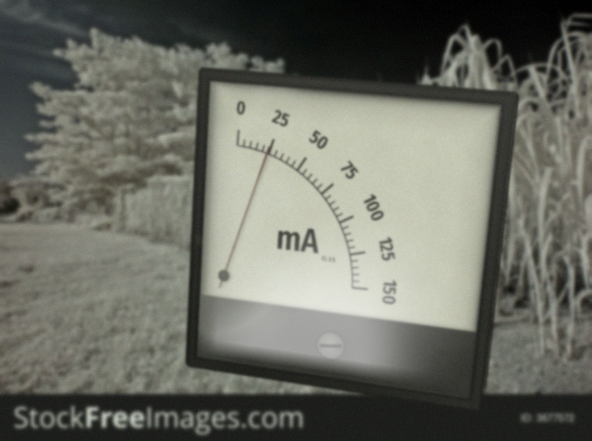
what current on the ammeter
25 mA
